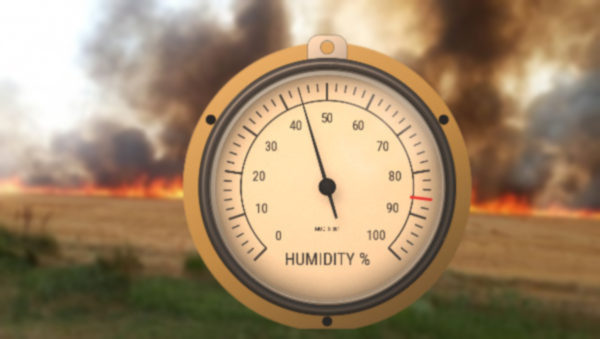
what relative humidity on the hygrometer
44 %
